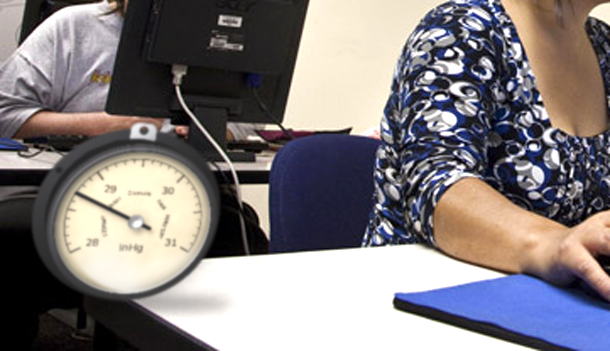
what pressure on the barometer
28.7 inHg
